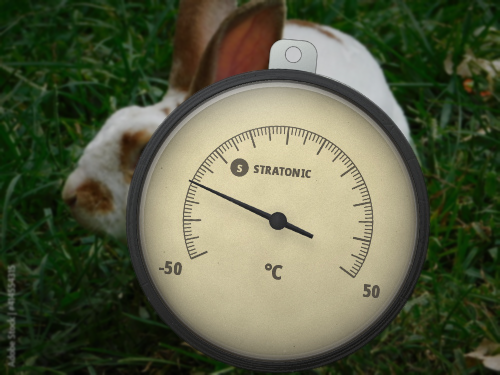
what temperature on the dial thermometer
-30 °C
